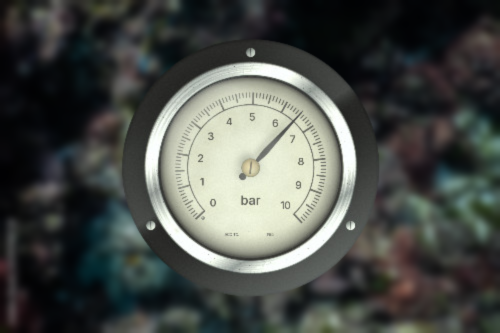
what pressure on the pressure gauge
6.5 bar
